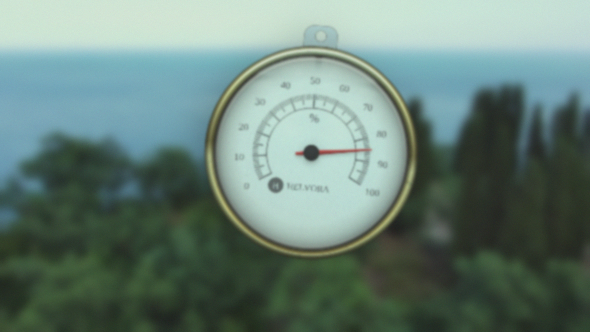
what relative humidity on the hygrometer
85 %
